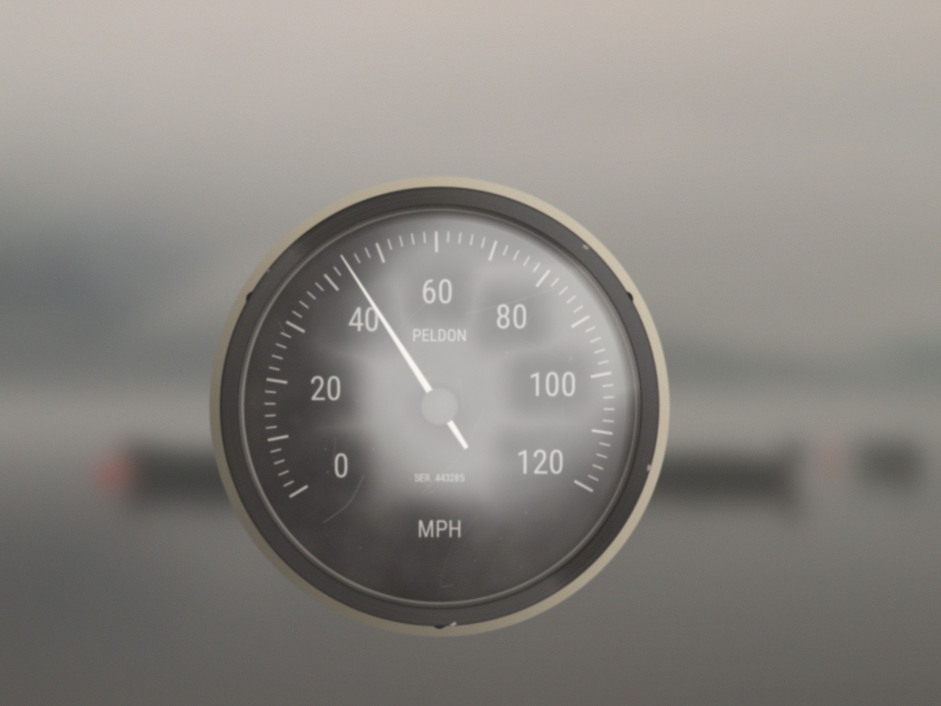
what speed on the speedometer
44 mph
